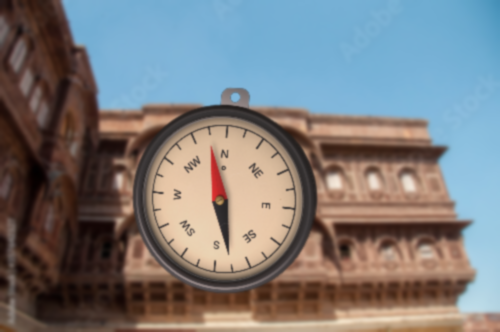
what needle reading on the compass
345 °
